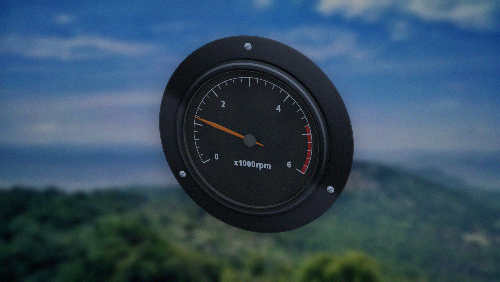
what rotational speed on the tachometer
1200 rpm
